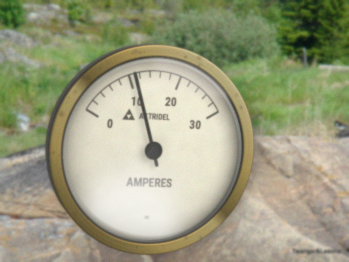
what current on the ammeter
11 A
